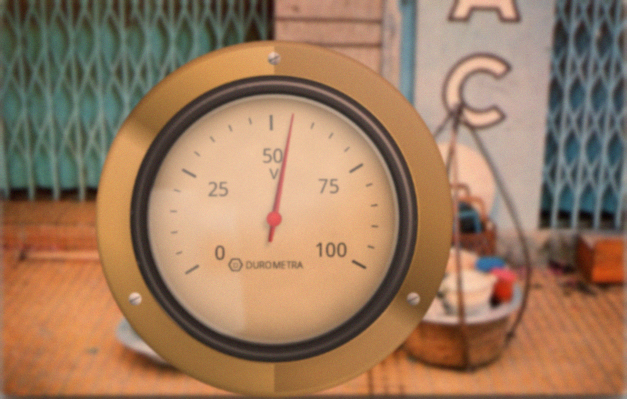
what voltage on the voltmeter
55 V
